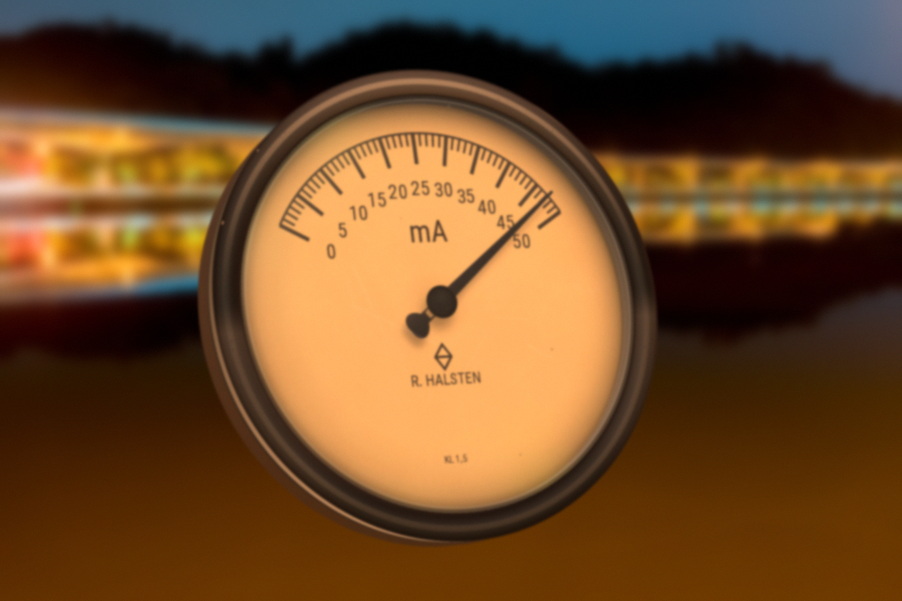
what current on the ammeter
47 mA
